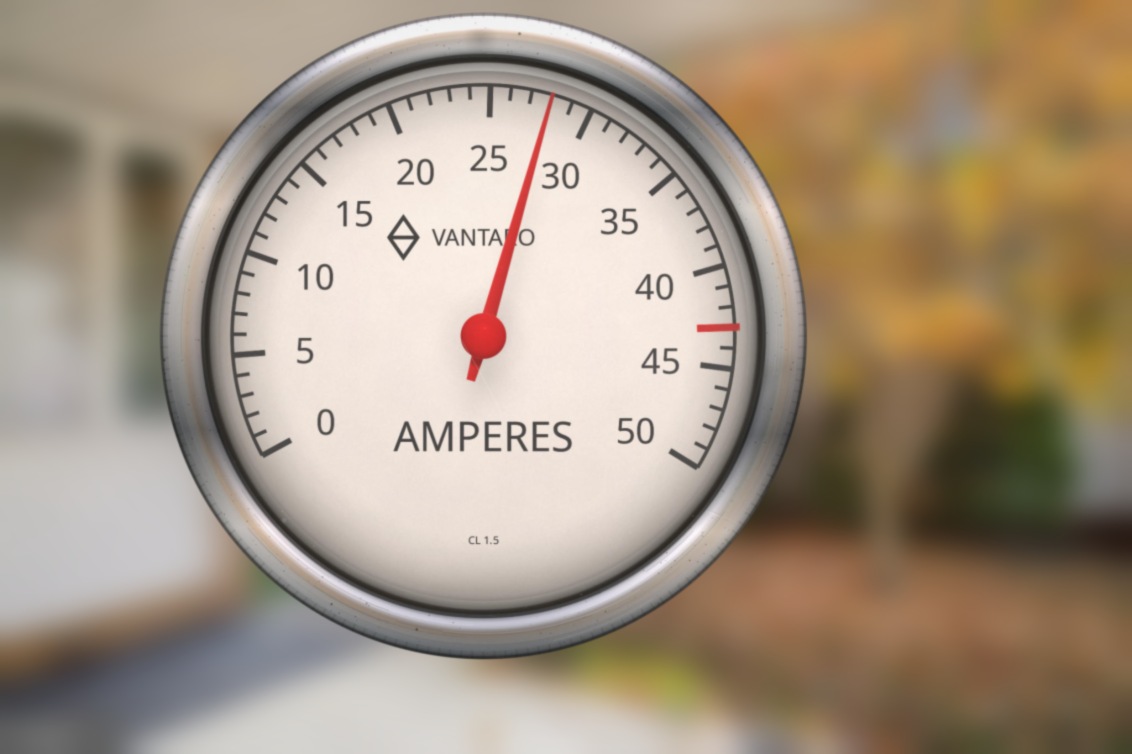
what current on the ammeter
28 A
